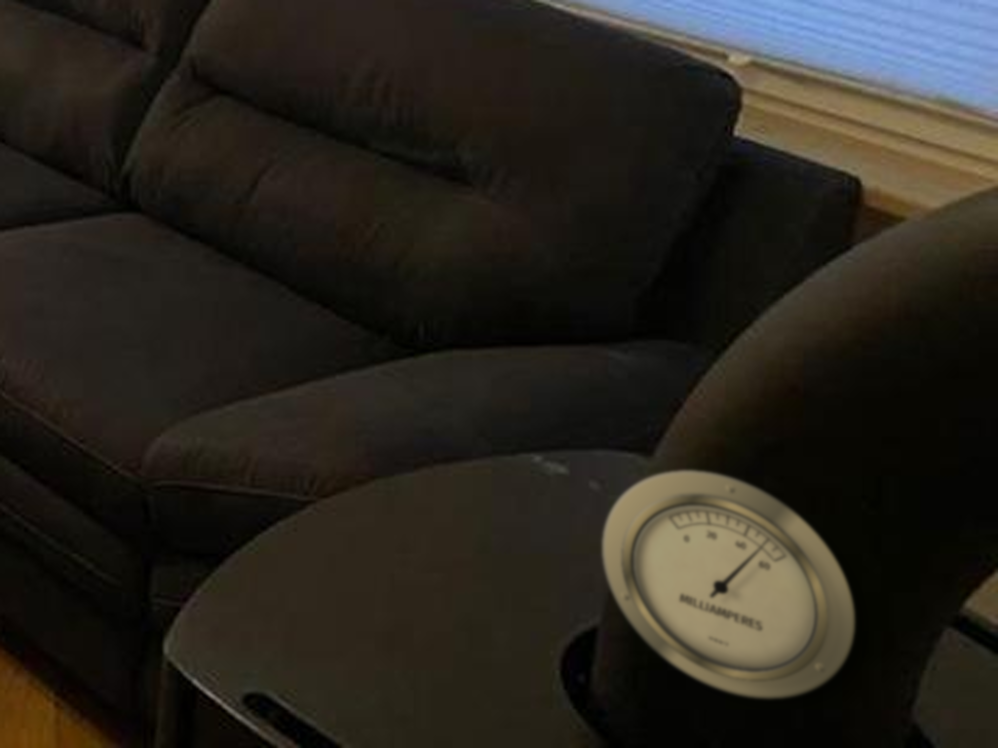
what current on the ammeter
50 mA
